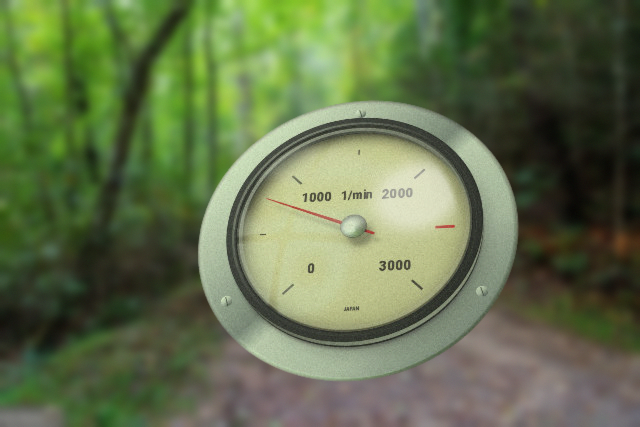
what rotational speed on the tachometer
750 rpm
